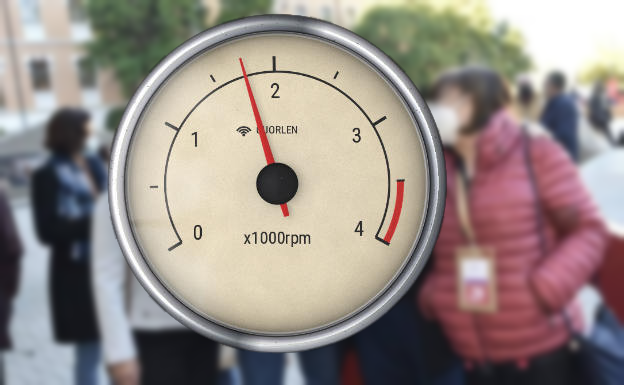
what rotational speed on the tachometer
1750 rpm
